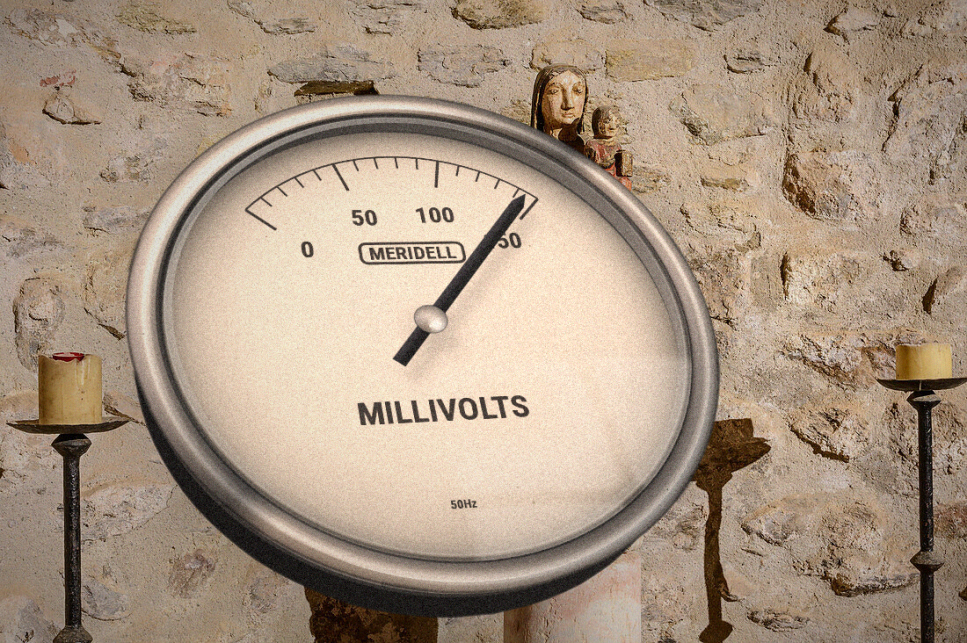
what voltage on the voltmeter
145 mV
